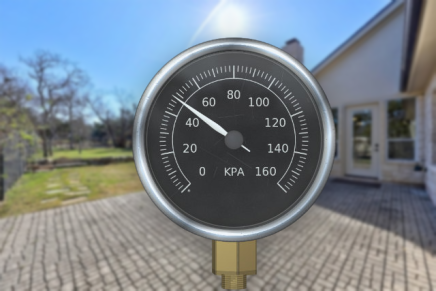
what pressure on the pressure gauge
48 kPa
